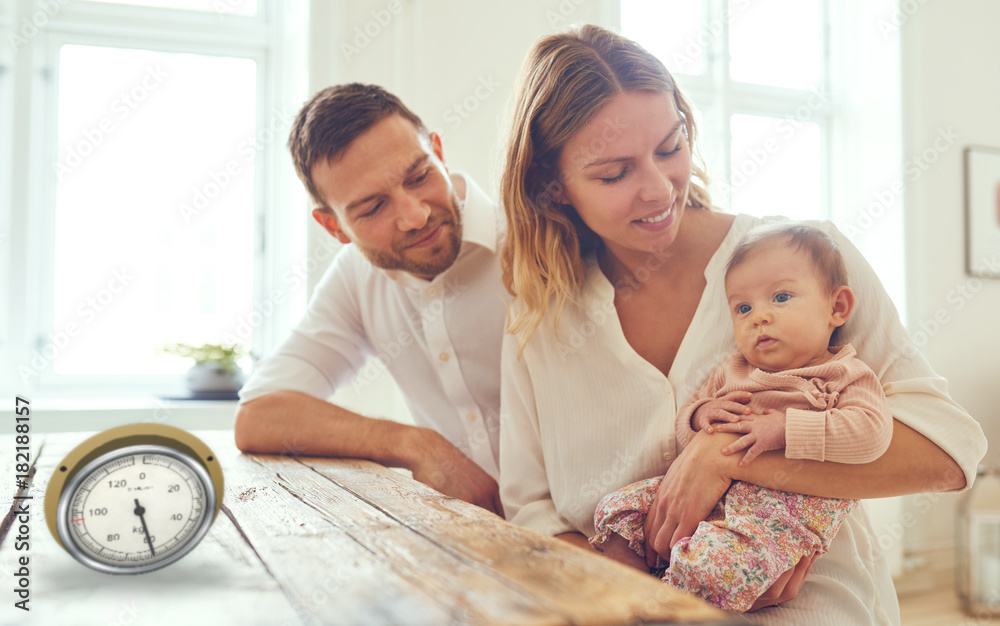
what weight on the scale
60 kg
